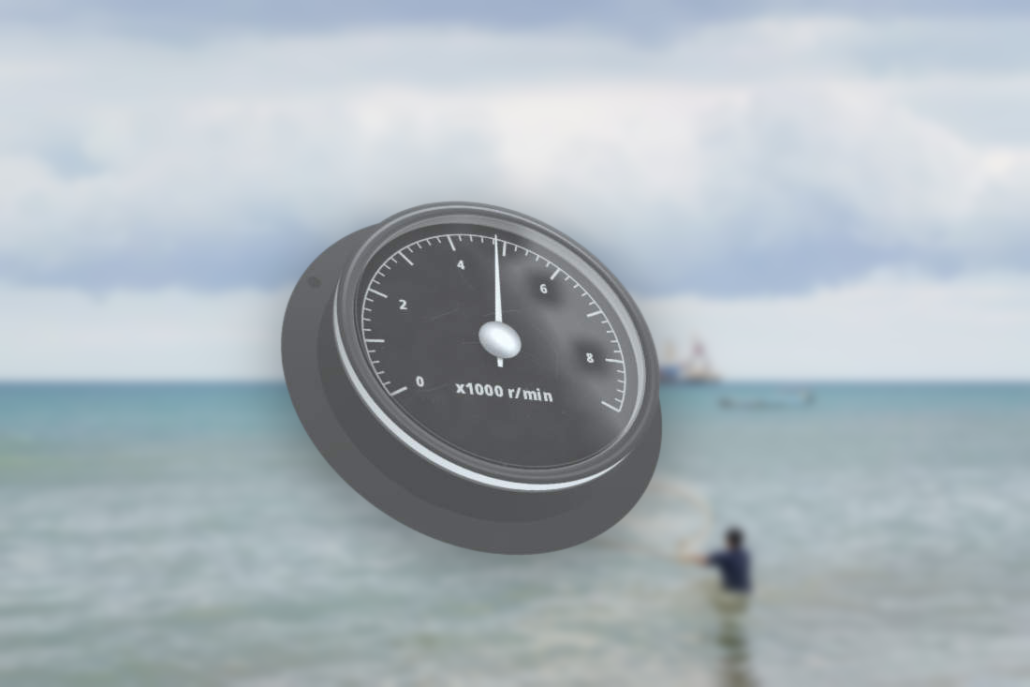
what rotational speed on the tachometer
4800 rpm
